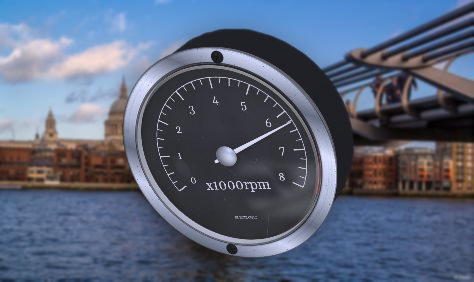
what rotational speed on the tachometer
6250 rpm
